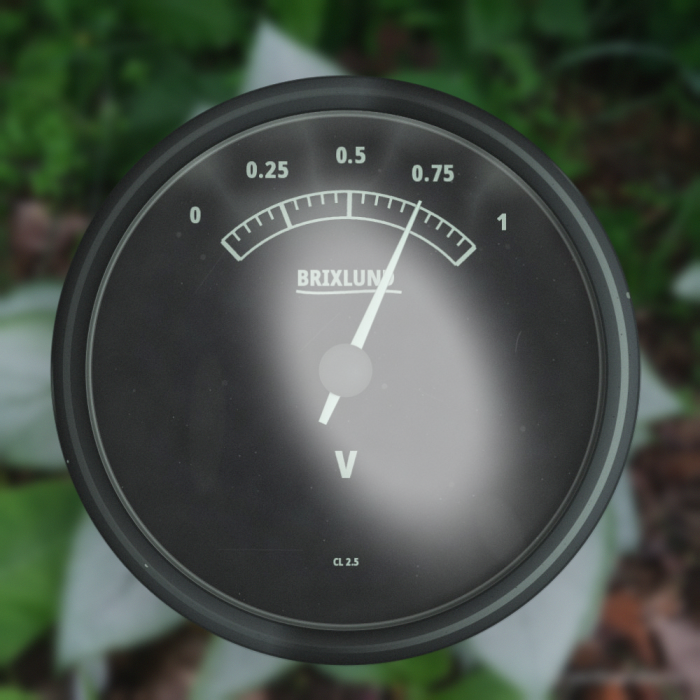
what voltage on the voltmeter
0.75 V
